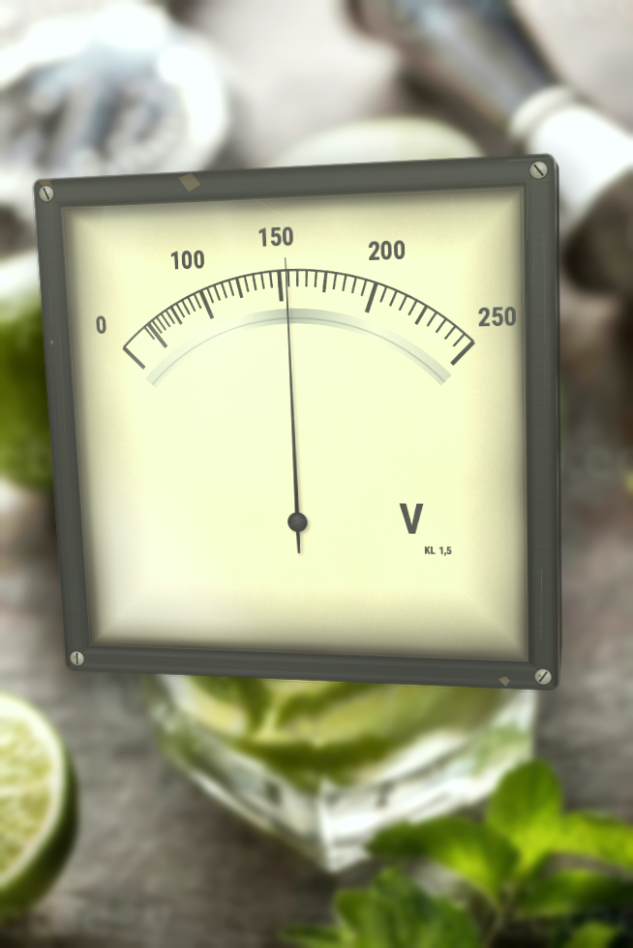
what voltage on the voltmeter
155 V
